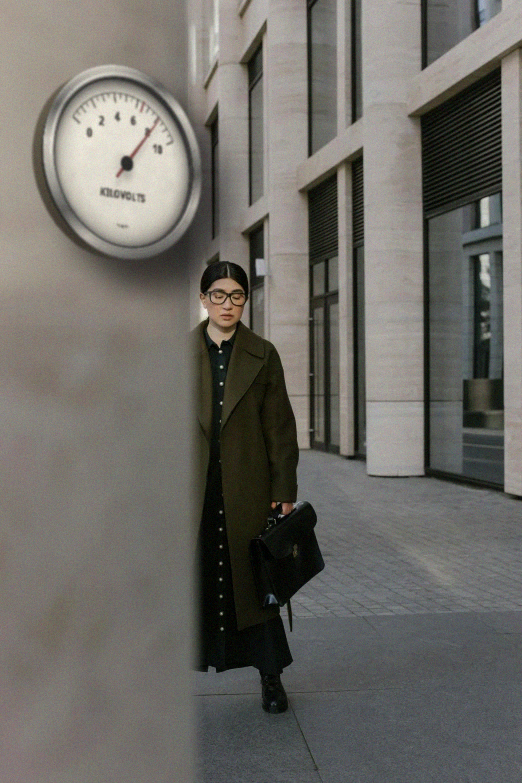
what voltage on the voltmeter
8 kV
